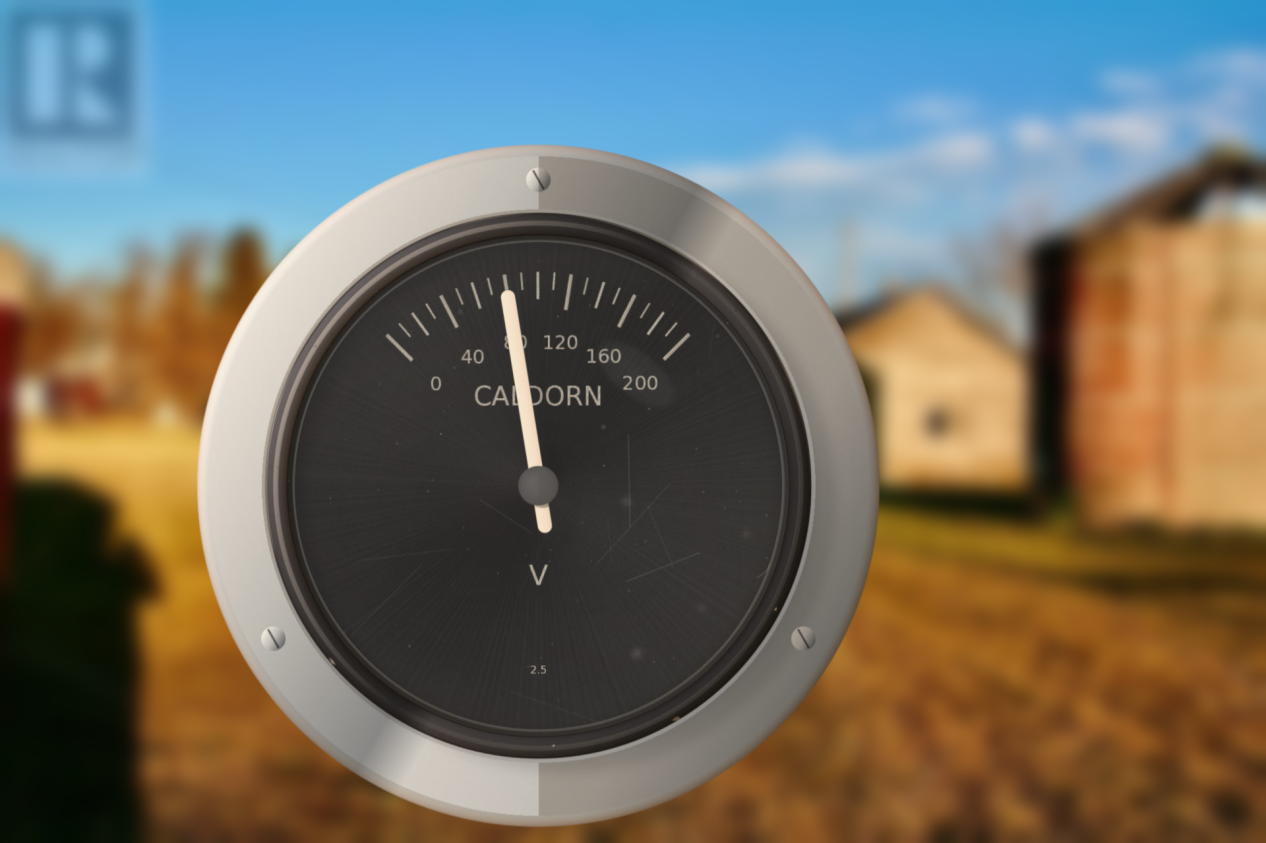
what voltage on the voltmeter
80 V
